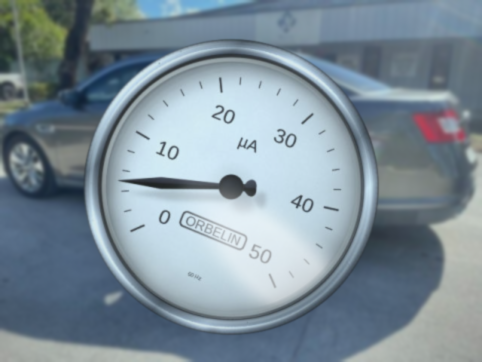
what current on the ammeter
5 µA
